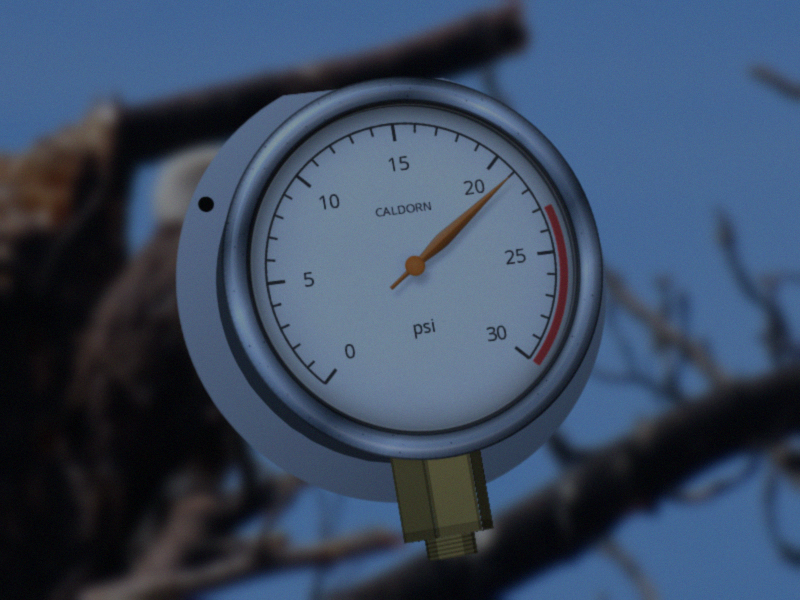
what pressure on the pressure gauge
21 psi
